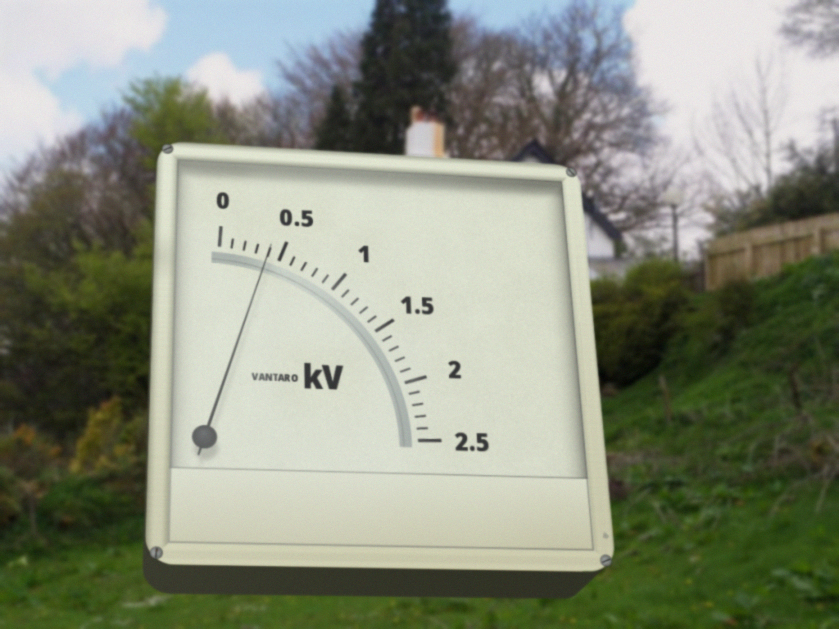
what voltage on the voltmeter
0.4 kV
